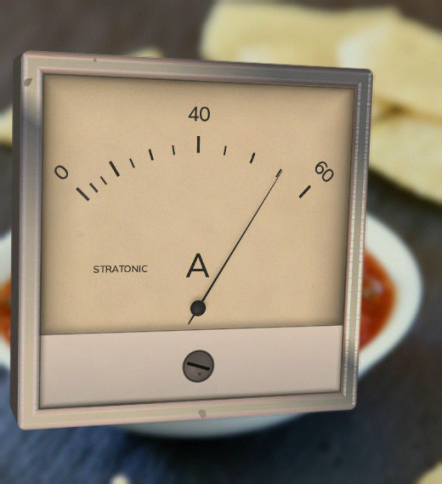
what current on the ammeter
55 A
